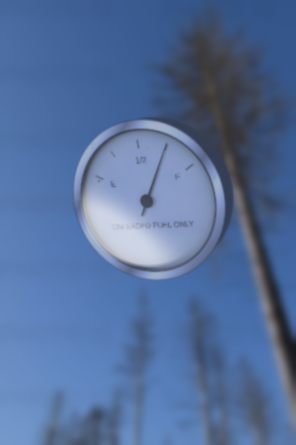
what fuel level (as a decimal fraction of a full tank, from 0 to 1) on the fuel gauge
0.75
